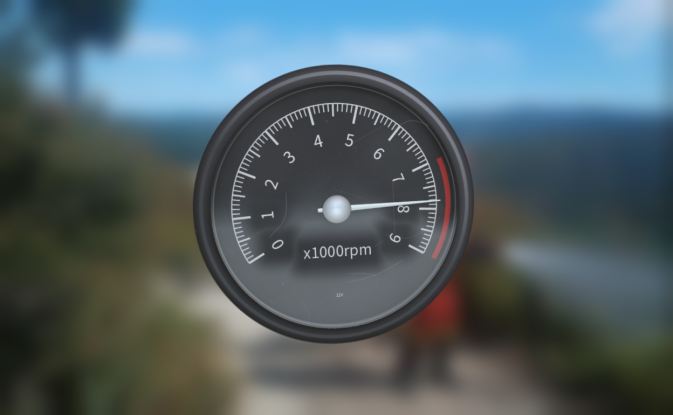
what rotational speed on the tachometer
7800 rpm
